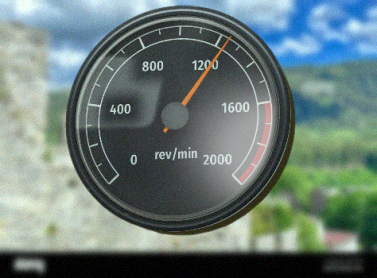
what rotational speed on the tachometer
1250 rpm
